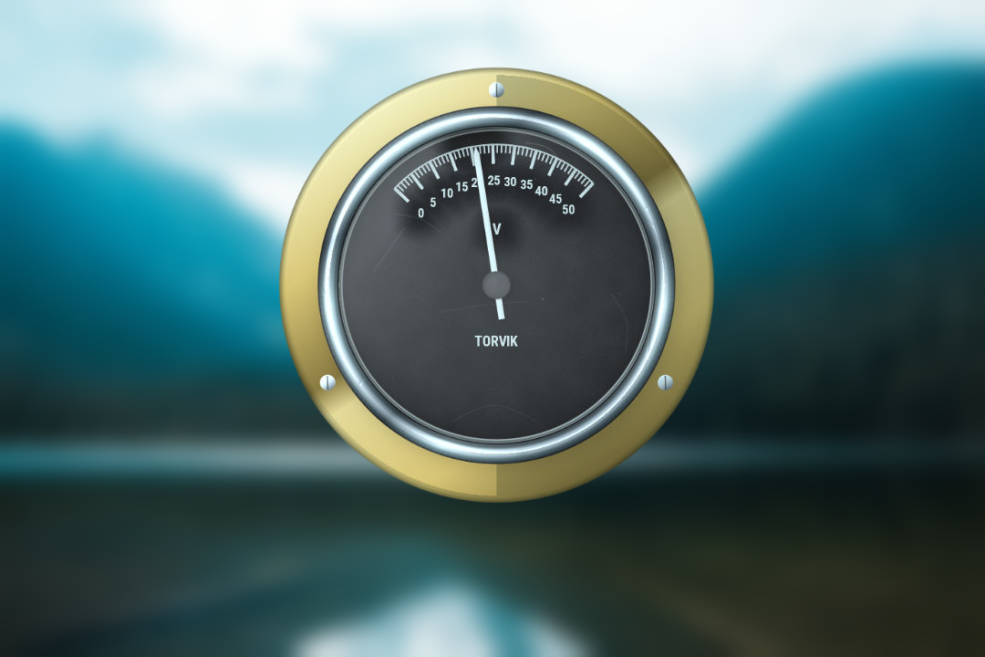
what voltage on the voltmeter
21 V
